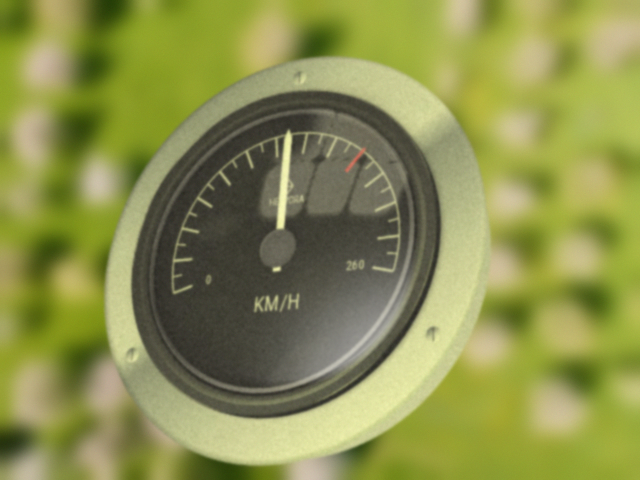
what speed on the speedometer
130 km/h
